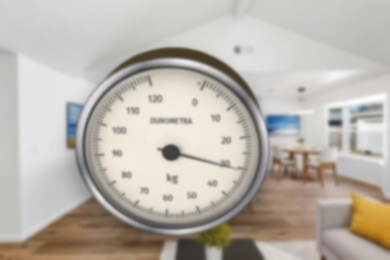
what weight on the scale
30 kg
